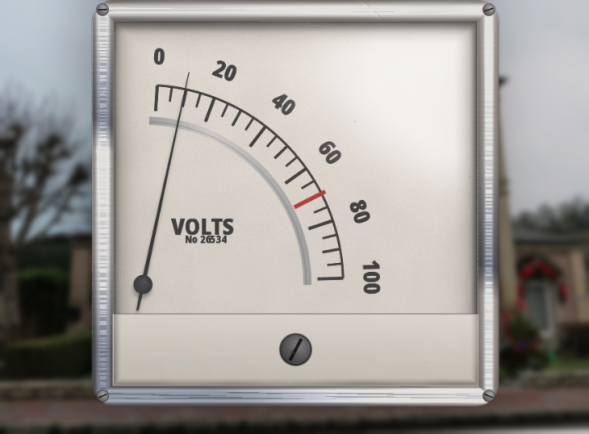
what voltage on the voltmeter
10 V
